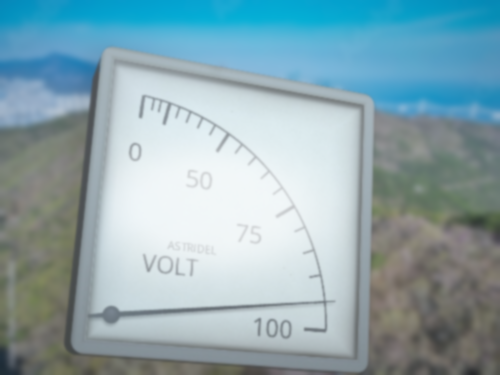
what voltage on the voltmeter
95 V
